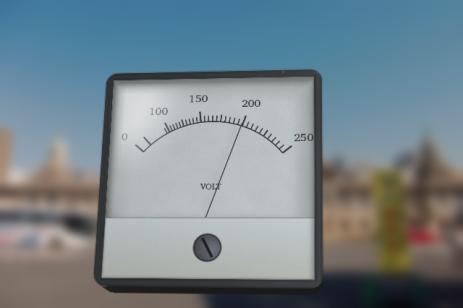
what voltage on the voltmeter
200 V
